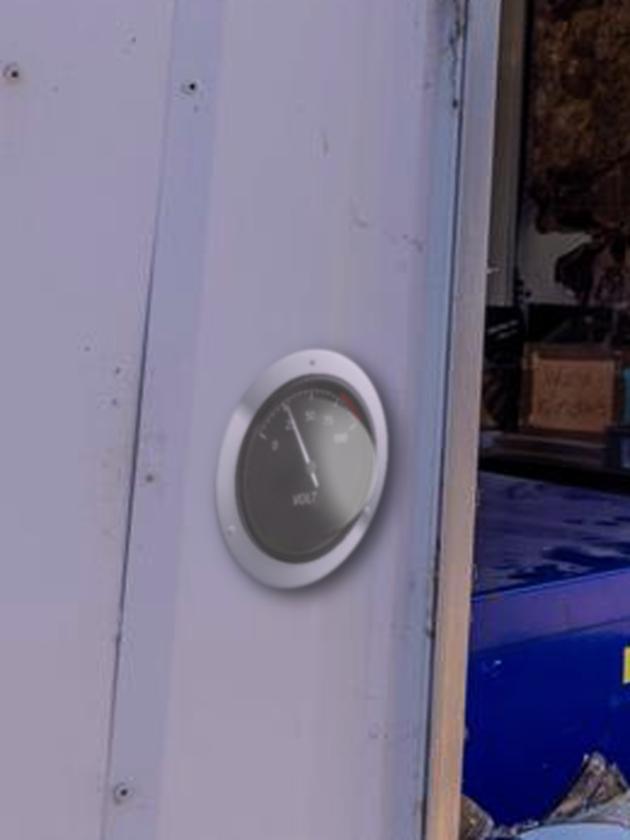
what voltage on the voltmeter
25 V
